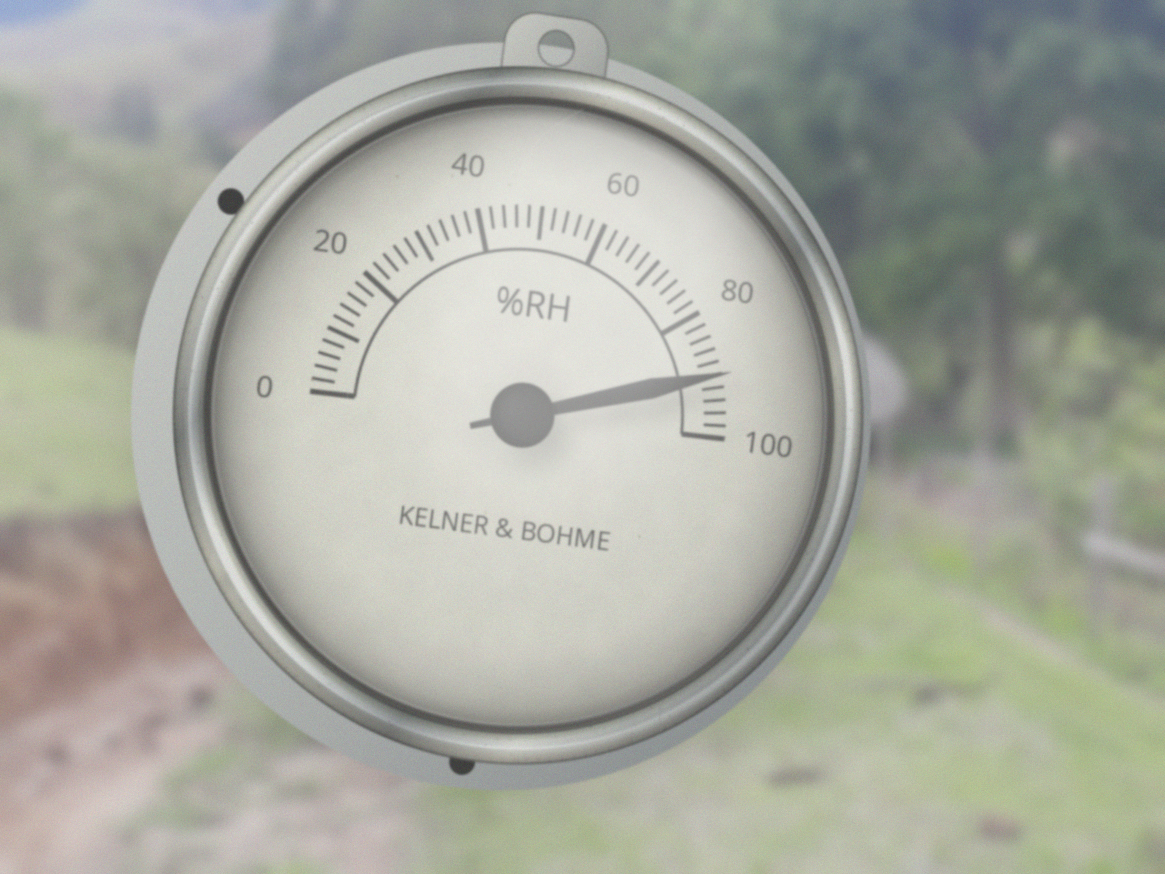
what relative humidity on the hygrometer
90 %
